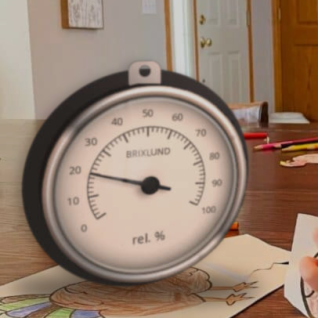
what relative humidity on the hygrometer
20 %
